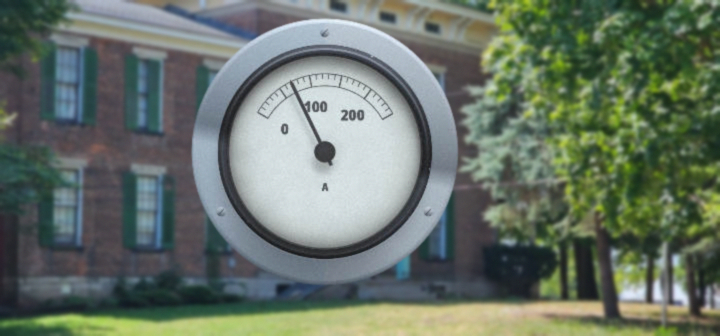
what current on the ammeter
70 A
